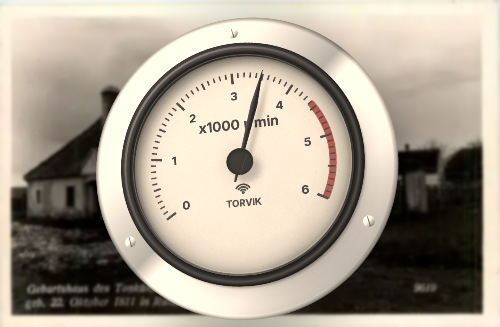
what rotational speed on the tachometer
3500 rpm
